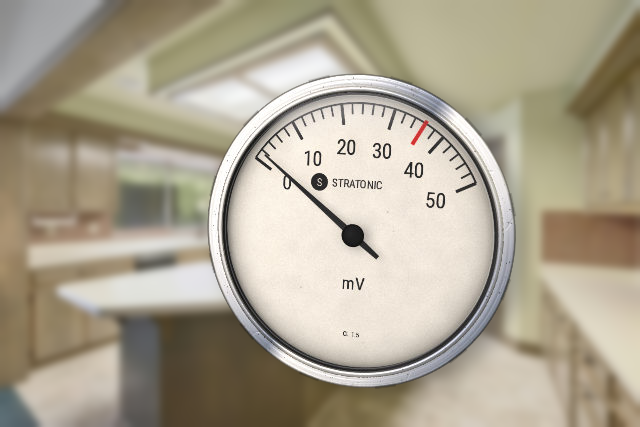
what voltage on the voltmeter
2 mV
